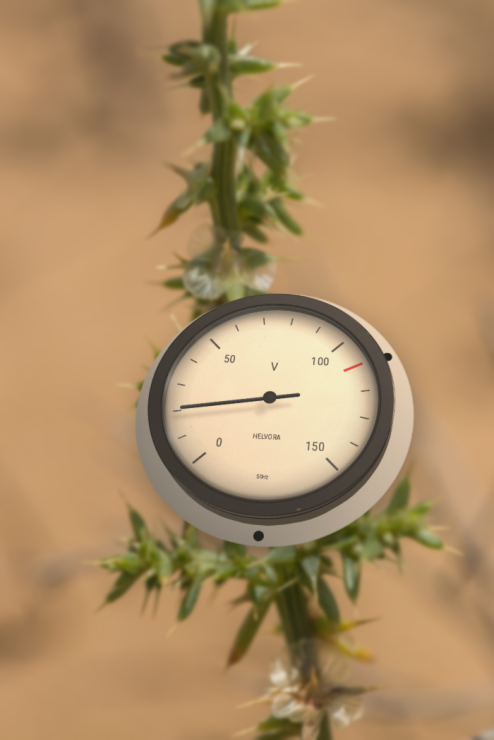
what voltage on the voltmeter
20 V
